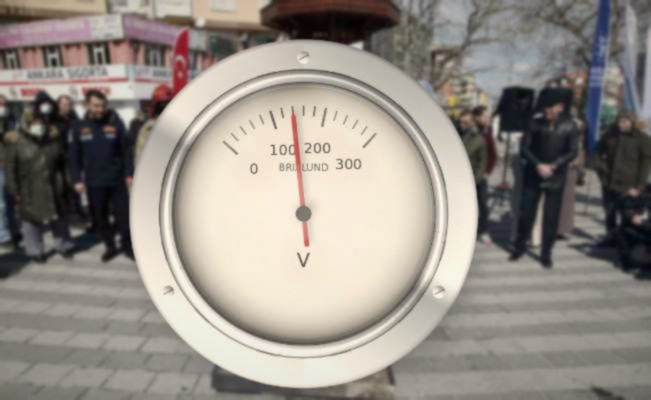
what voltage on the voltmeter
140 V
